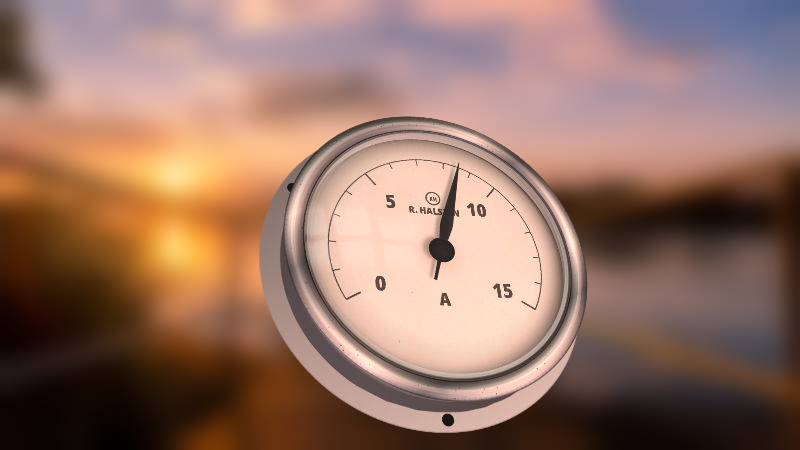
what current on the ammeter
8.5 A
